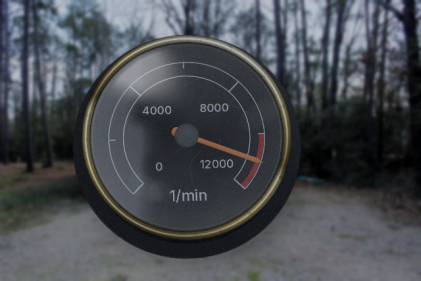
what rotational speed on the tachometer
11000 rpm
